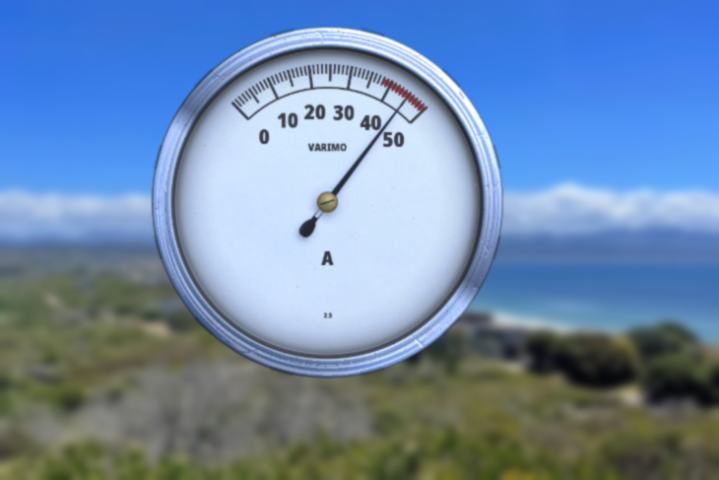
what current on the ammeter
45 A
